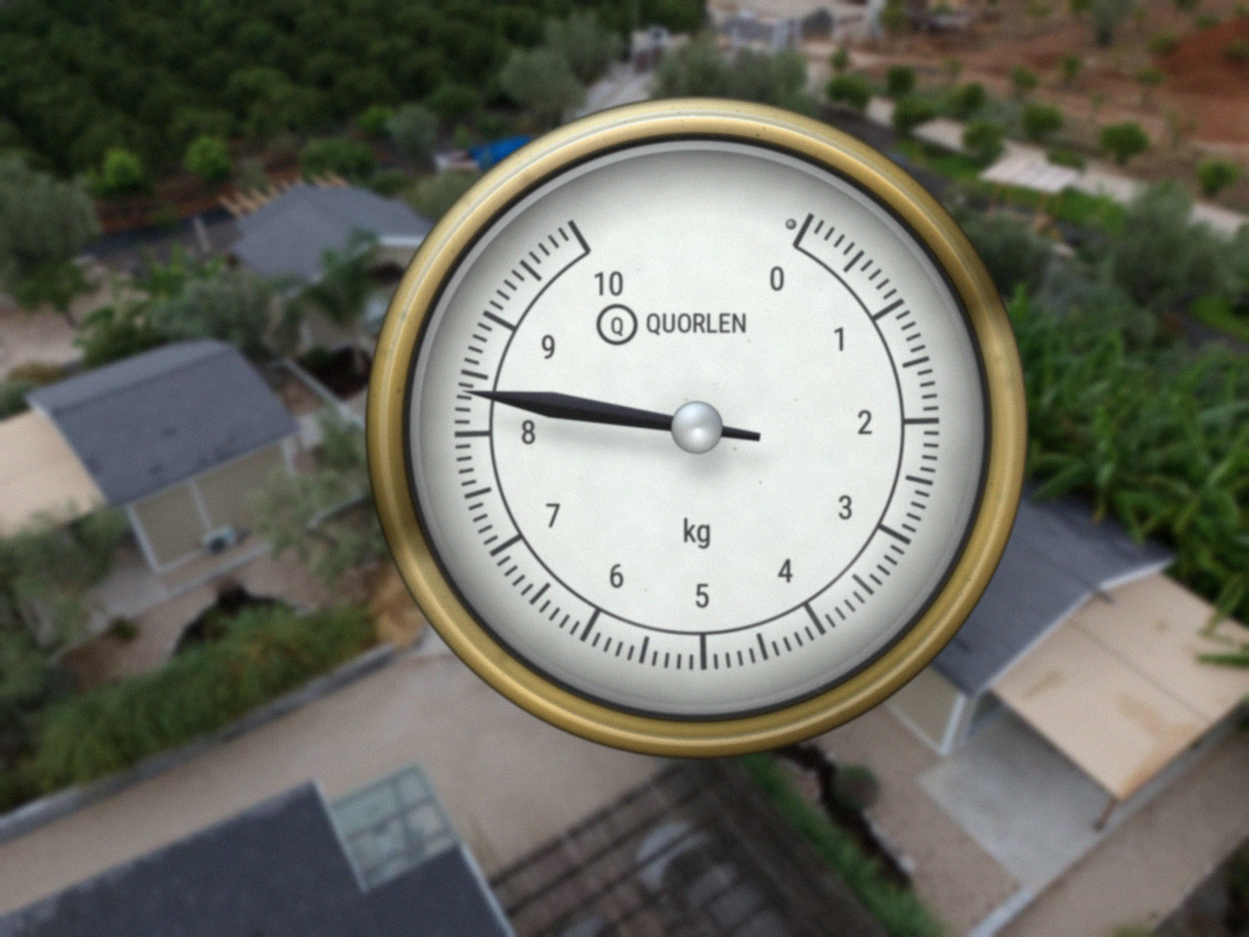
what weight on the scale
8.35 kg
